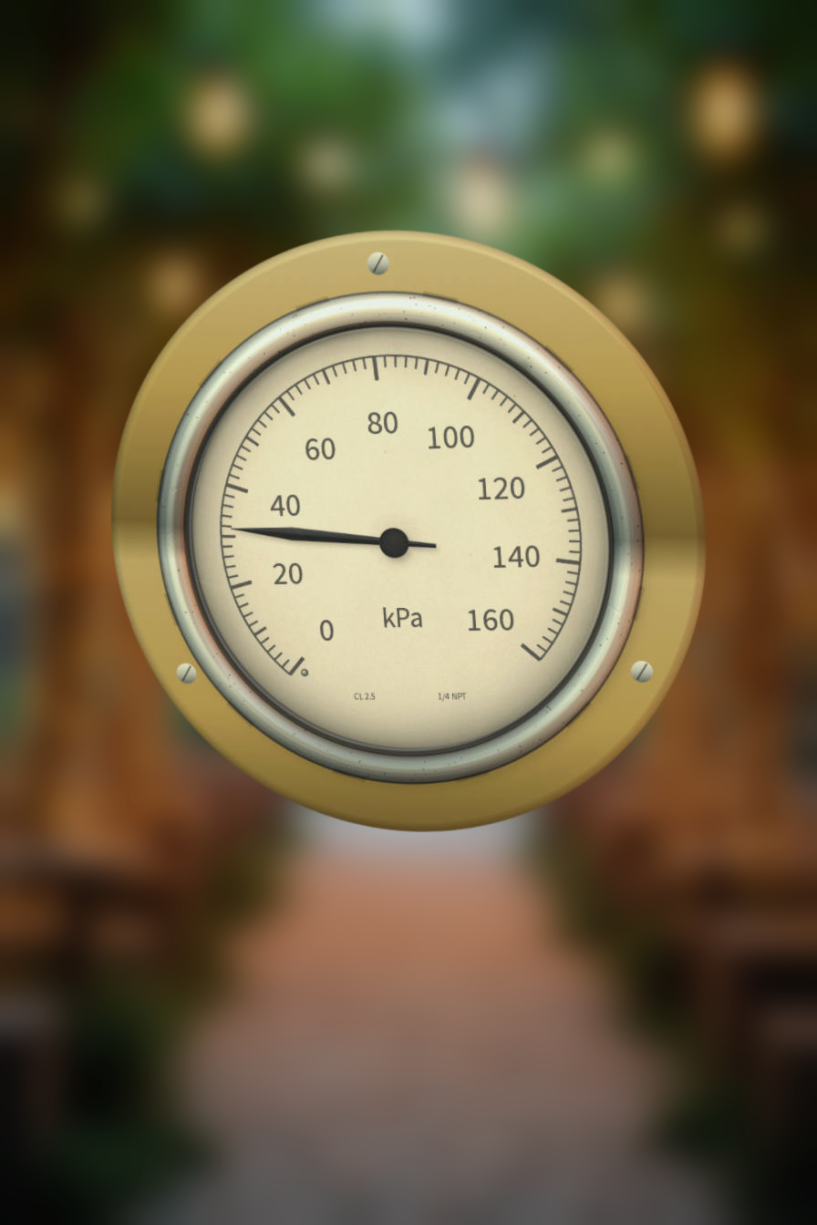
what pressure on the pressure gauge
32 kPa
